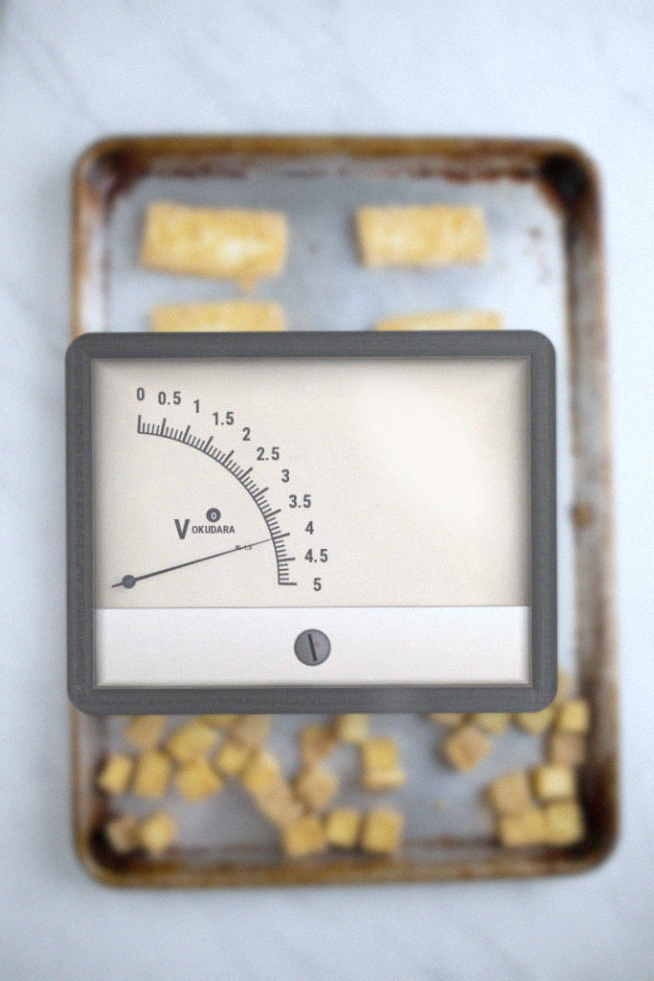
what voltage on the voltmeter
4 V
